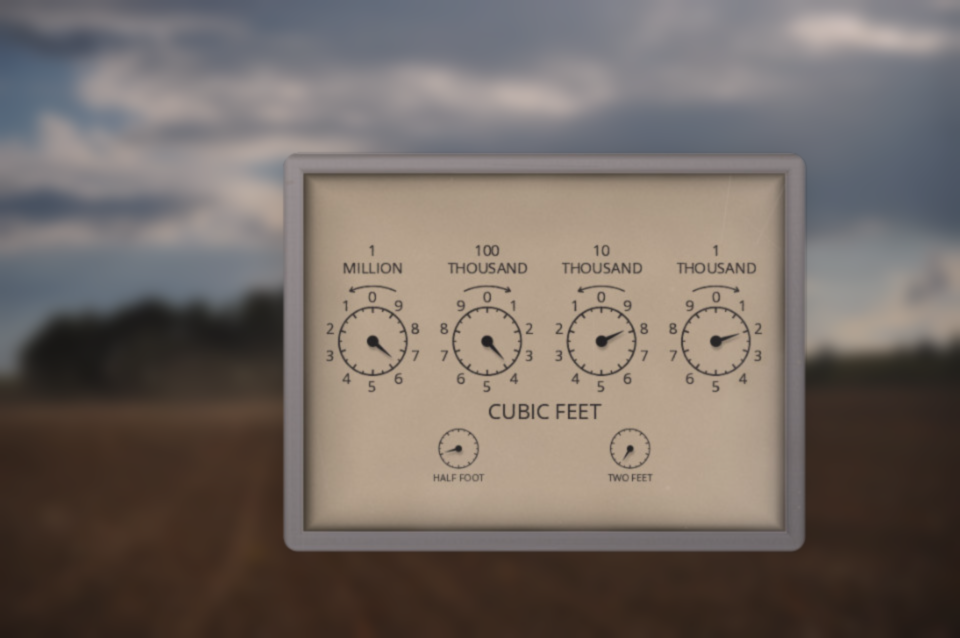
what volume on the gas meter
638200 ft³
